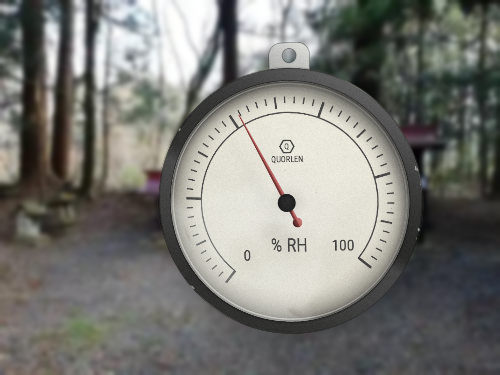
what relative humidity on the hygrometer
42 %
